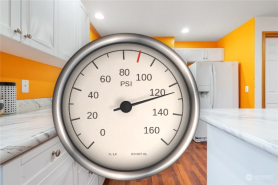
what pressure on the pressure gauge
125 psi
